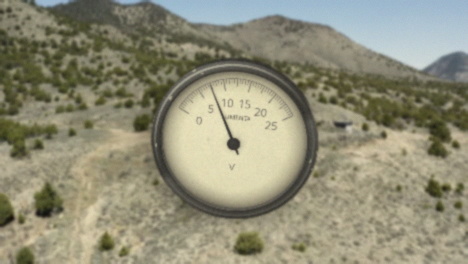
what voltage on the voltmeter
7.5 V
